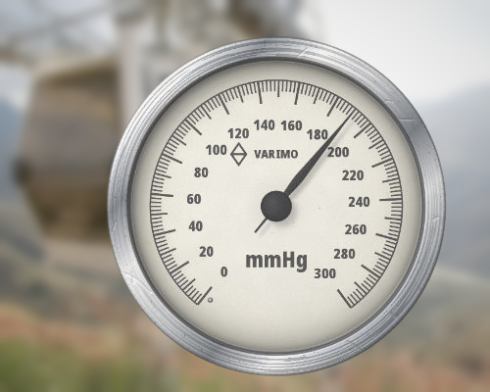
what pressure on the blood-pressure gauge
190 mmHg
